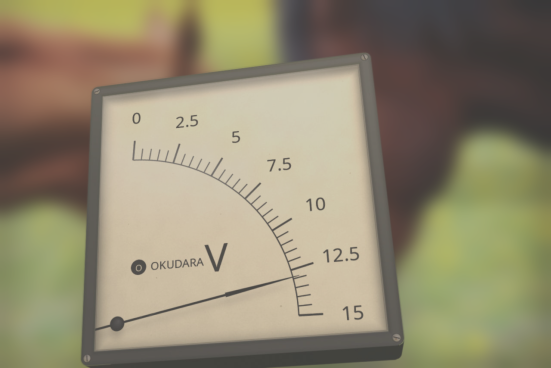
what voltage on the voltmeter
13 V
